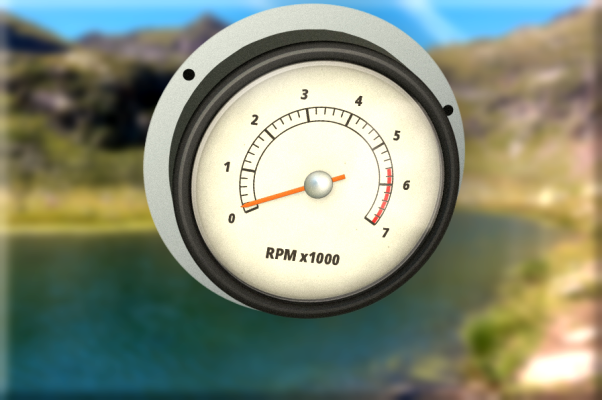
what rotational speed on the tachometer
200 rpm
